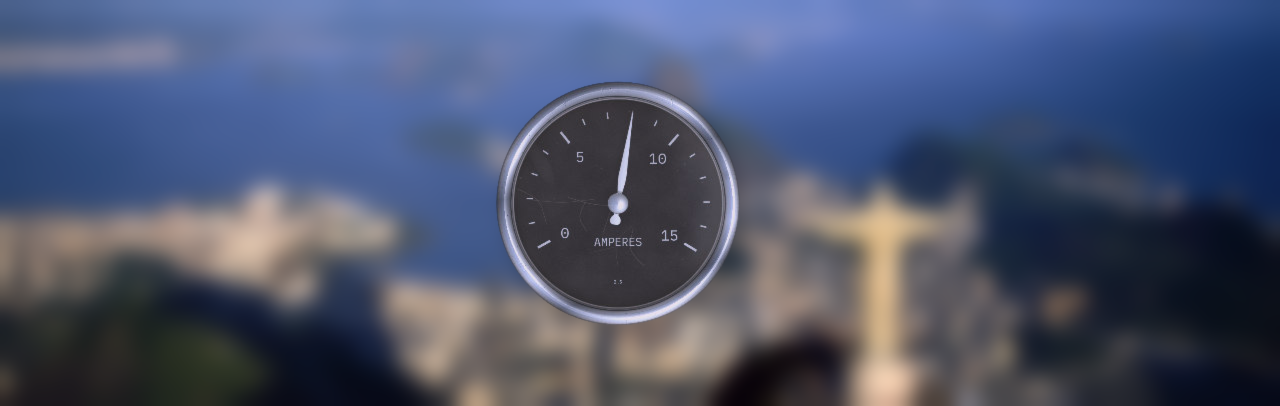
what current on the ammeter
8 A
